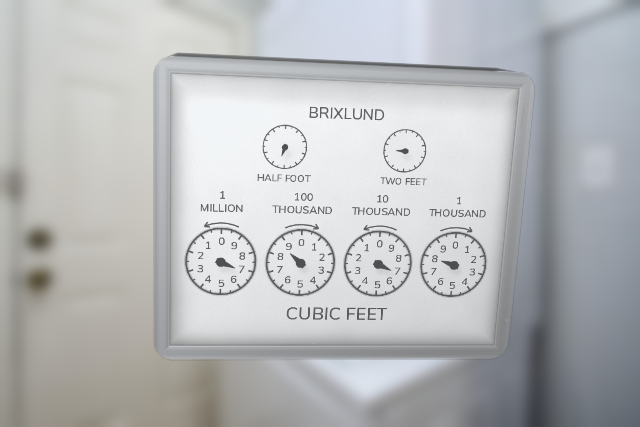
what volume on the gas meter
686800 ft³
